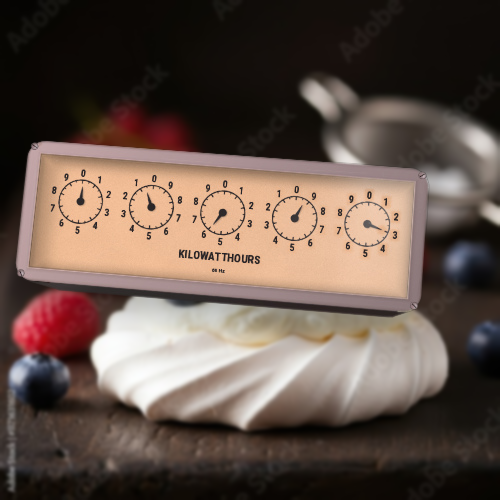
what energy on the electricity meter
593 kWh
